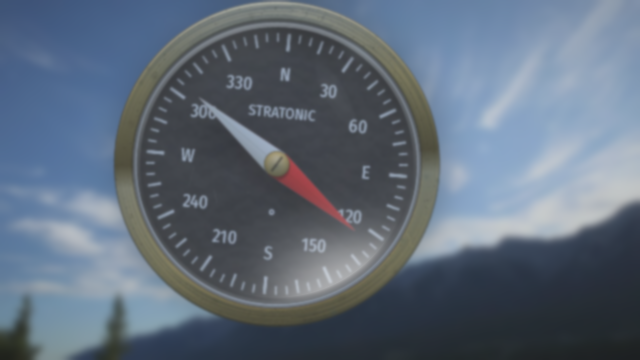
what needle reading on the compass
125 °
